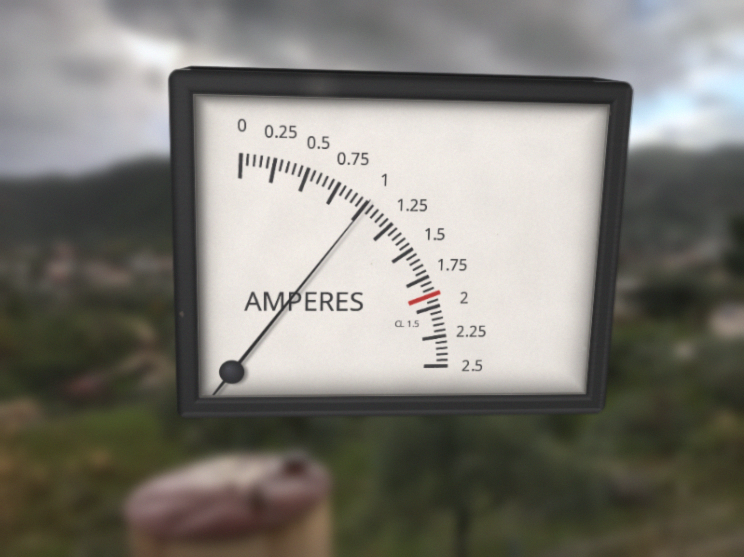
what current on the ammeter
1 A
